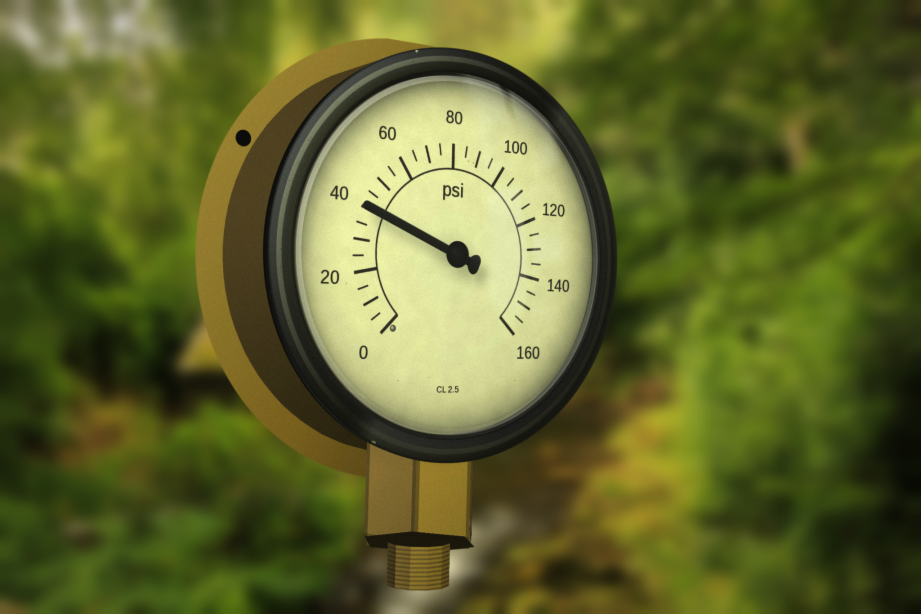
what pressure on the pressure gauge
40 psi
